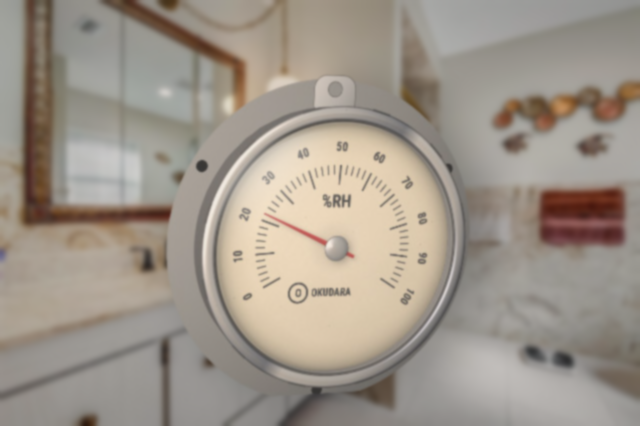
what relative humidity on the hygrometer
22 %
